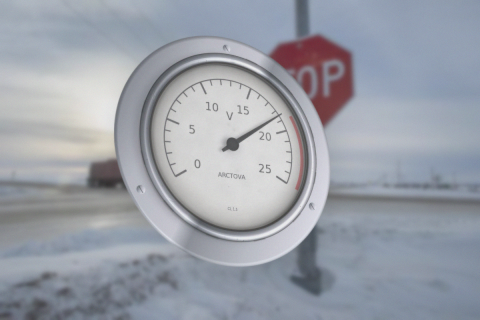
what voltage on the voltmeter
18.5 V
